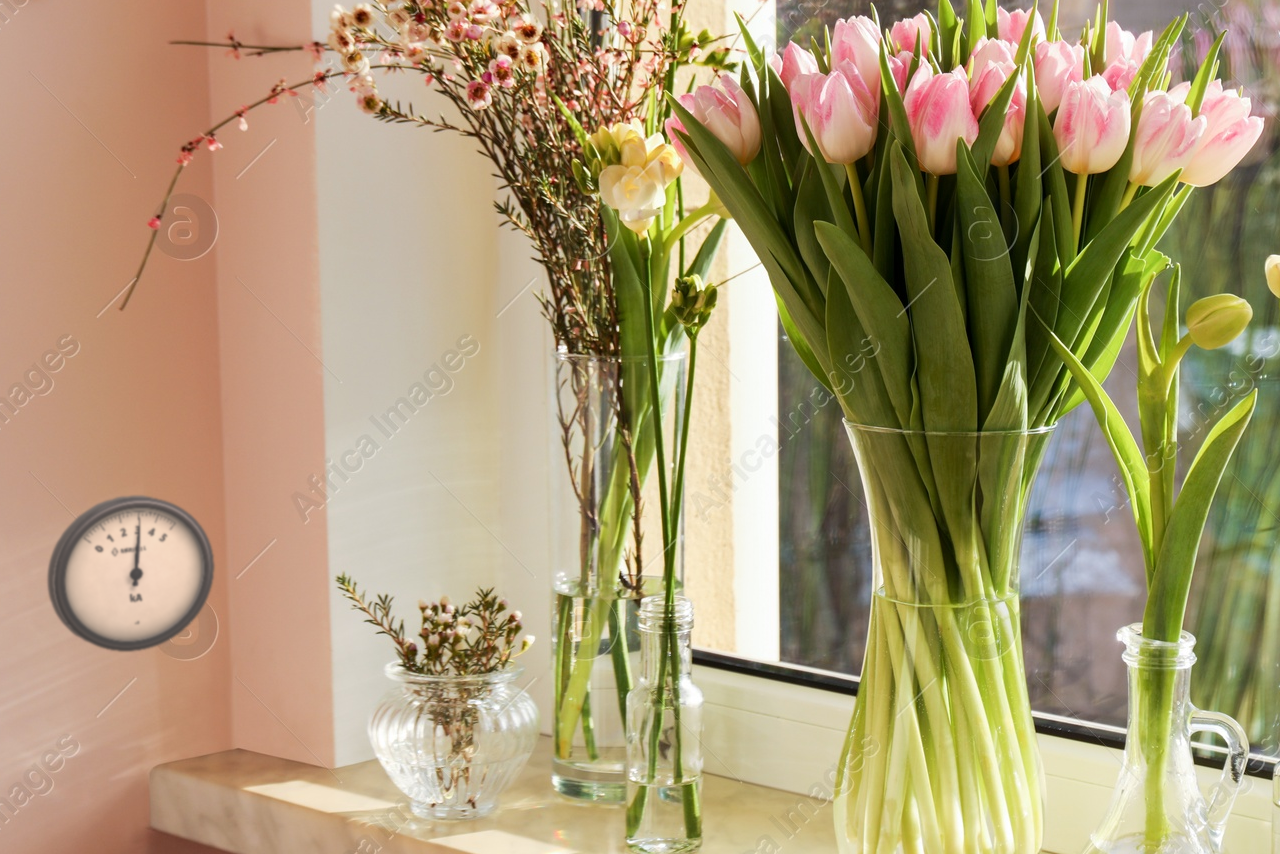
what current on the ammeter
3 kA
